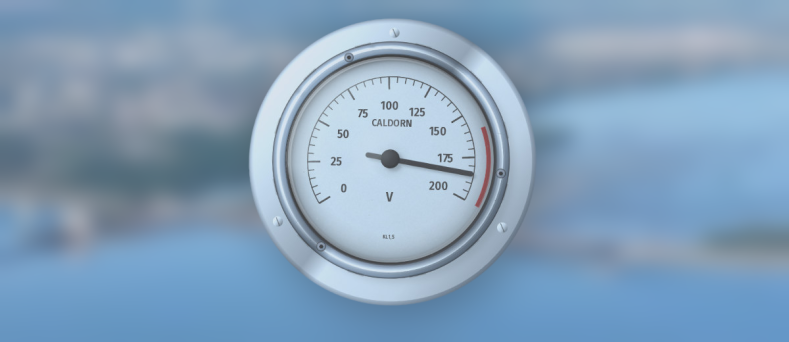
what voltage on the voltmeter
185 V
